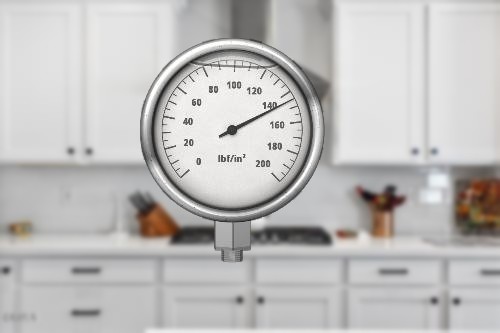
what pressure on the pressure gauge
145 psi
